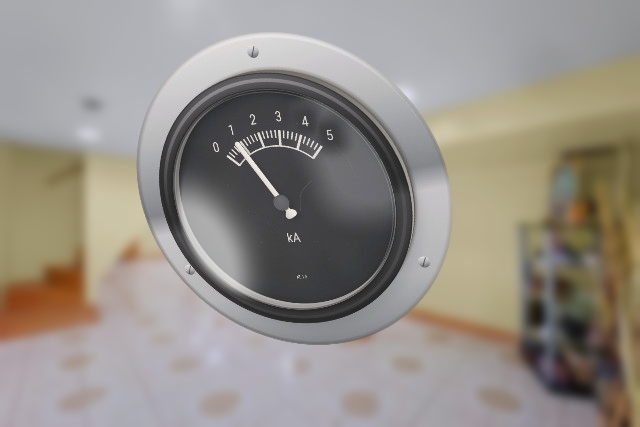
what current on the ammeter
1 kA
